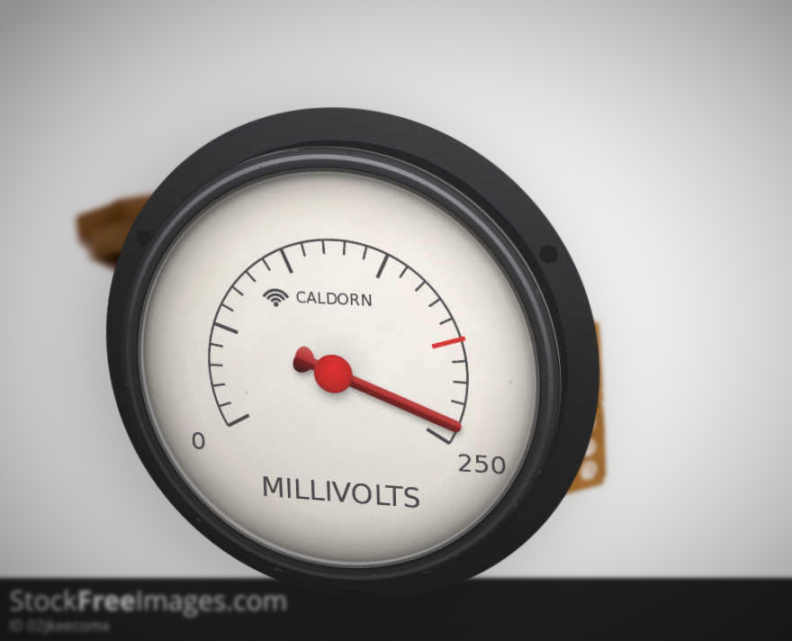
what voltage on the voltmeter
240 mV
